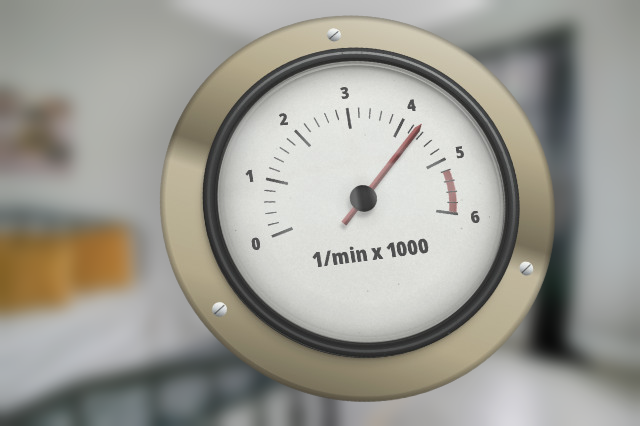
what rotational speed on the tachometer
4300 rpm
